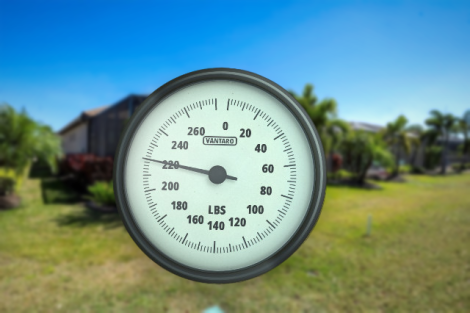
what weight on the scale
220 lb
